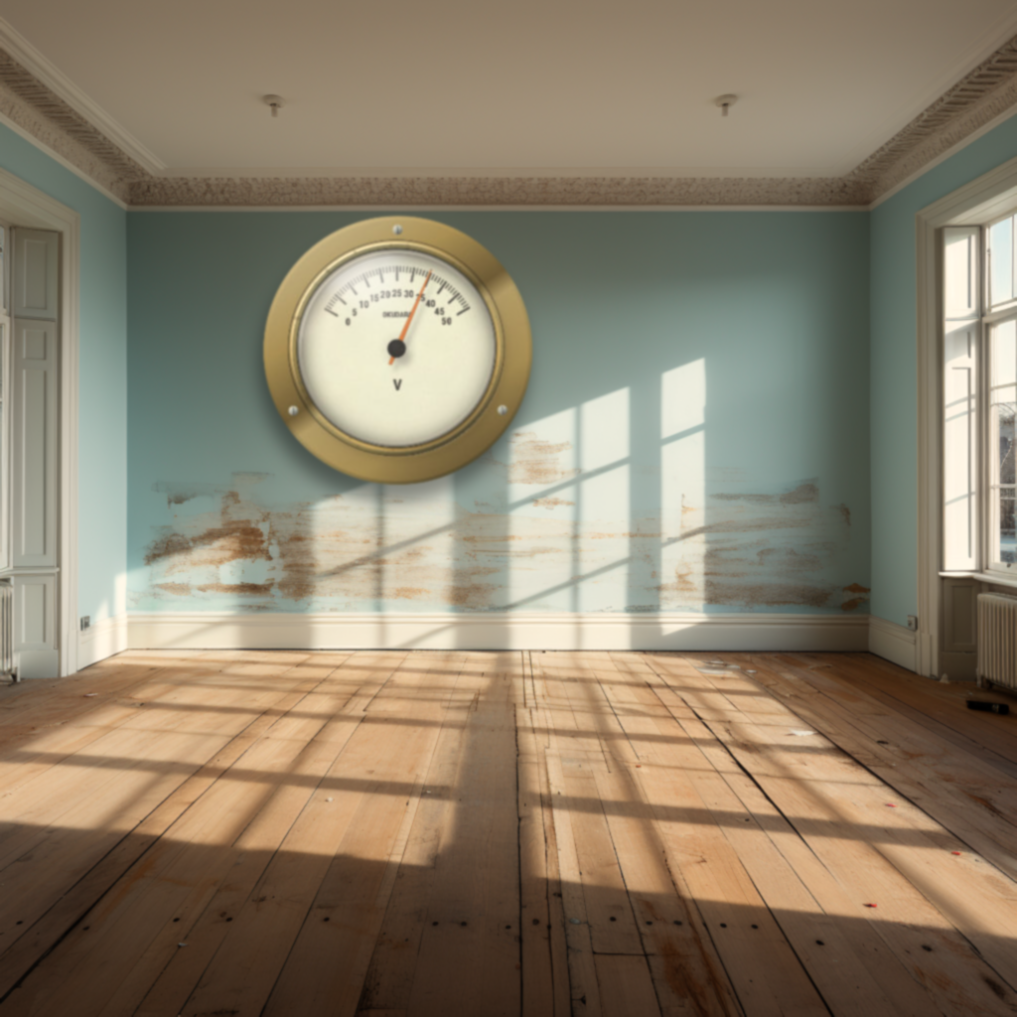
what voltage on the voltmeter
35 V
